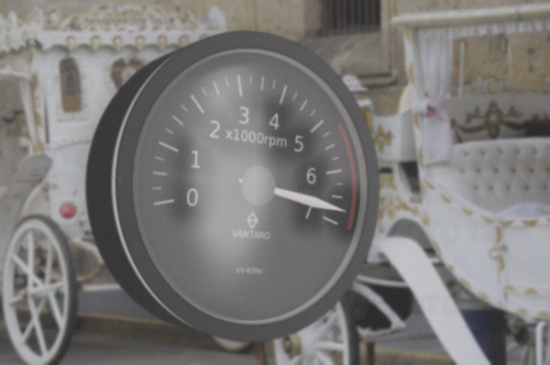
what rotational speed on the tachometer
6750 rpm
